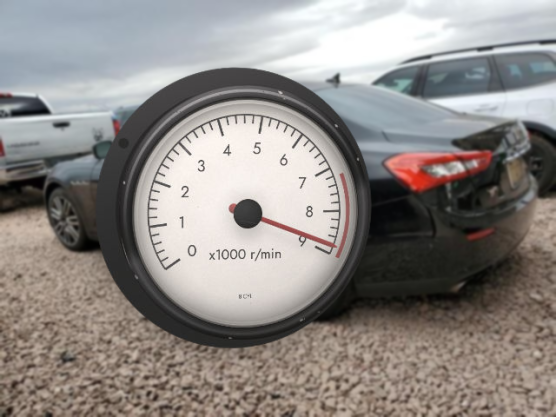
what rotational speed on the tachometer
8800 rpm
